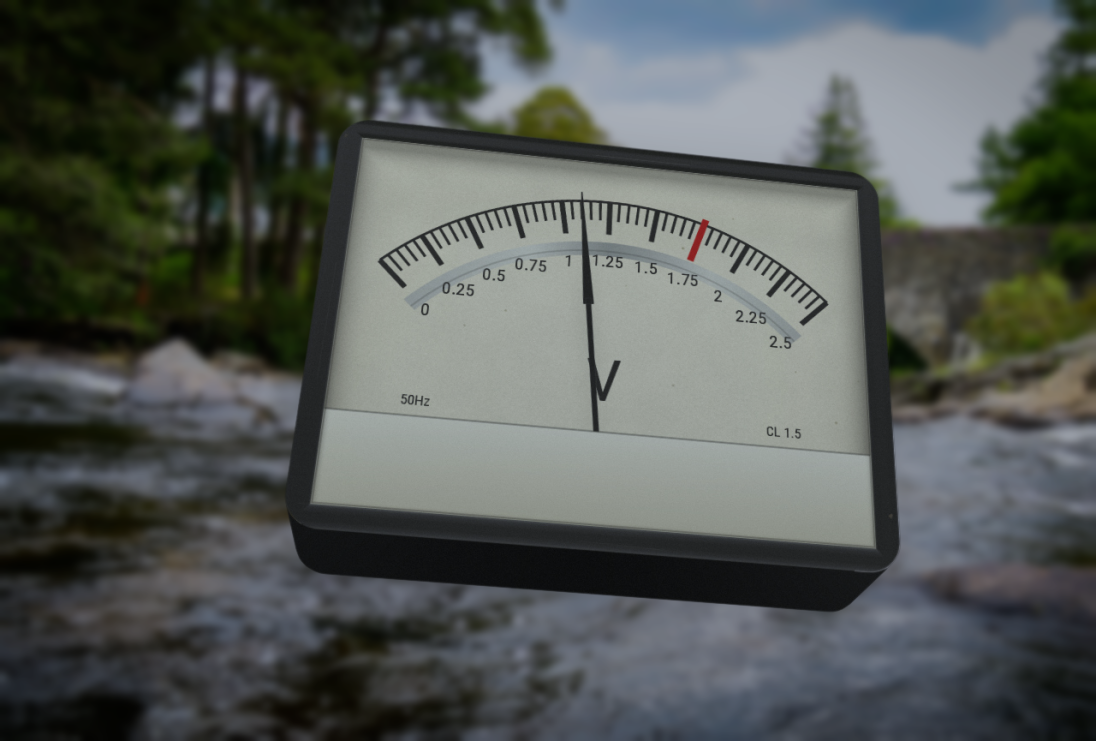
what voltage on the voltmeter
1.1 V
